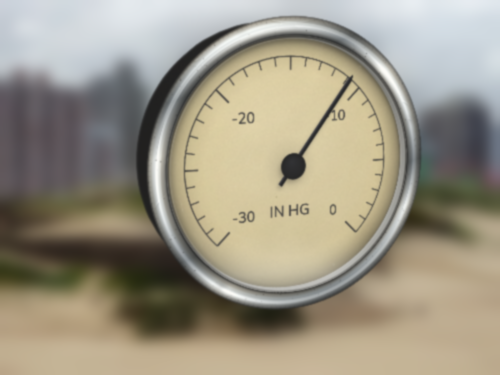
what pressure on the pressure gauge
-11 inHg
